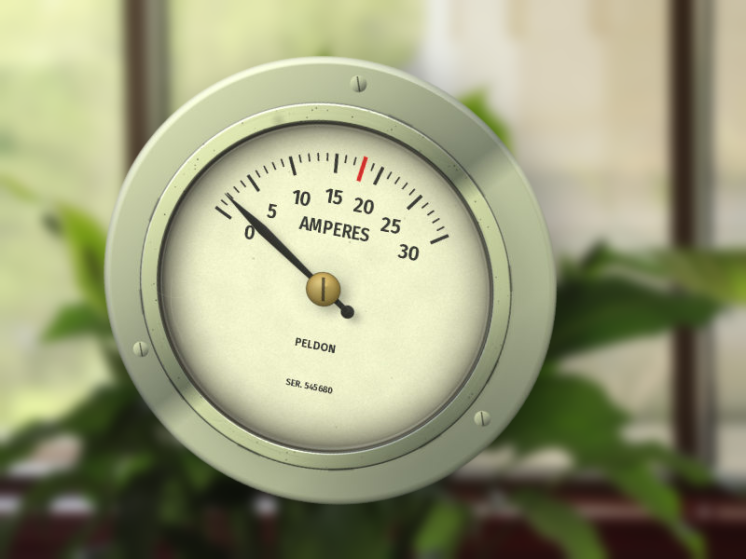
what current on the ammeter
2 A
